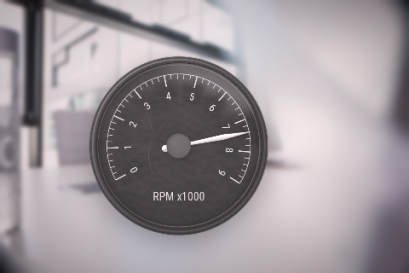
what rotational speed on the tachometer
7400 rpm
